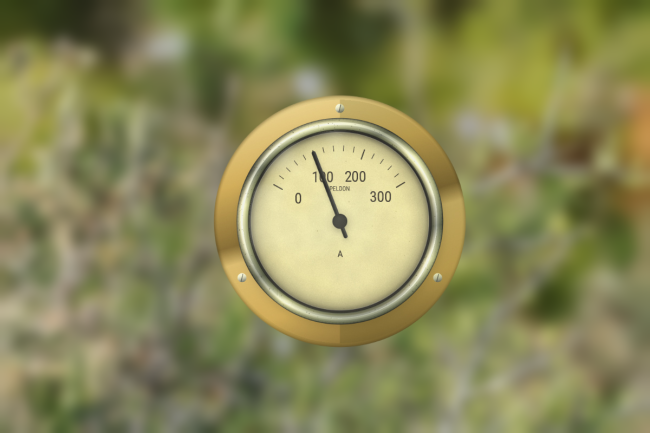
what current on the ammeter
100 A
